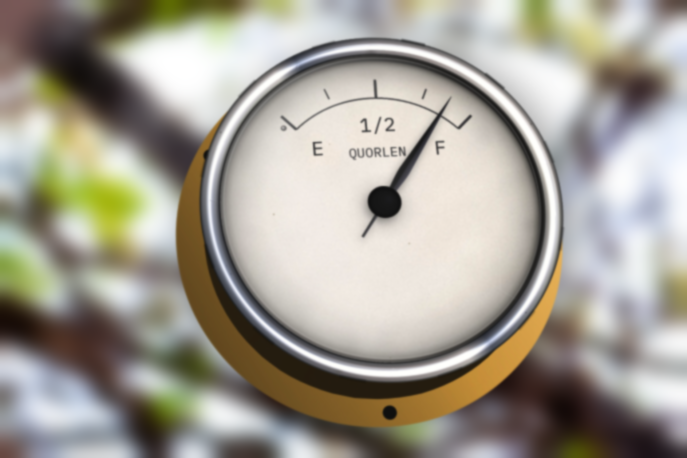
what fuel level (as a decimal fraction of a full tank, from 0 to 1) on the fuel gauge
0.875
